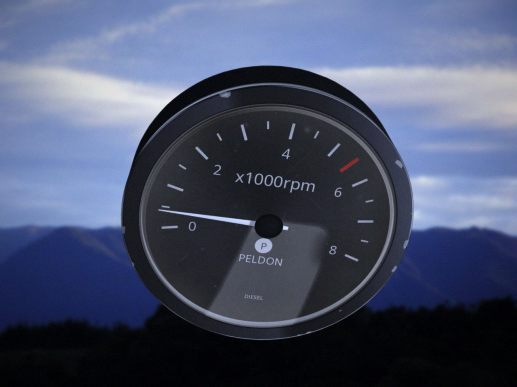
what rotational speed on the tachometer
500 rpm
